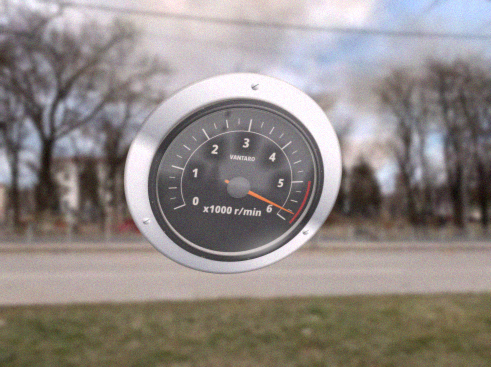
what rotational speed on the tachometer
5750 rpm
